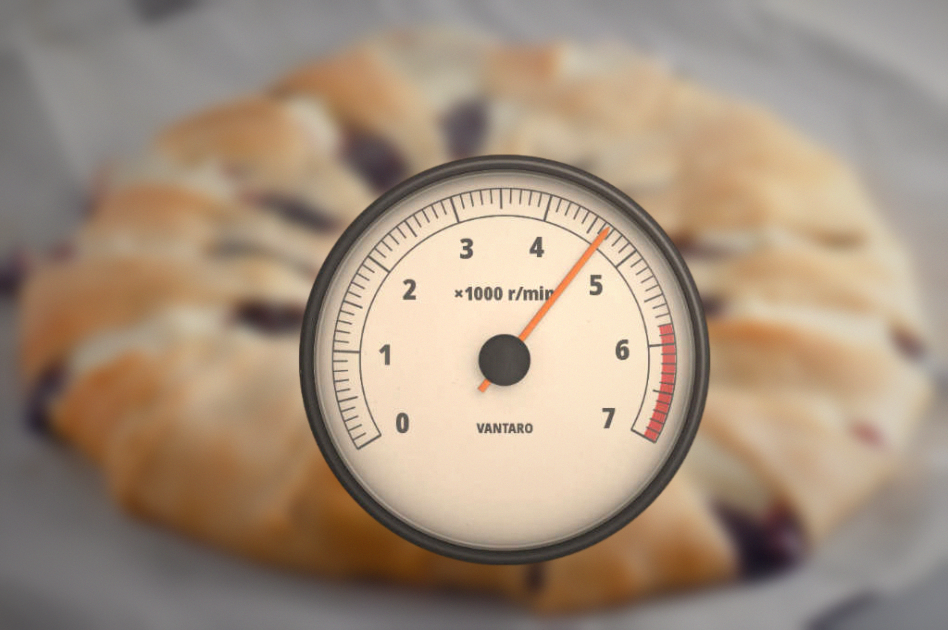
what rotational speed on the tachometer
4650 rpm
